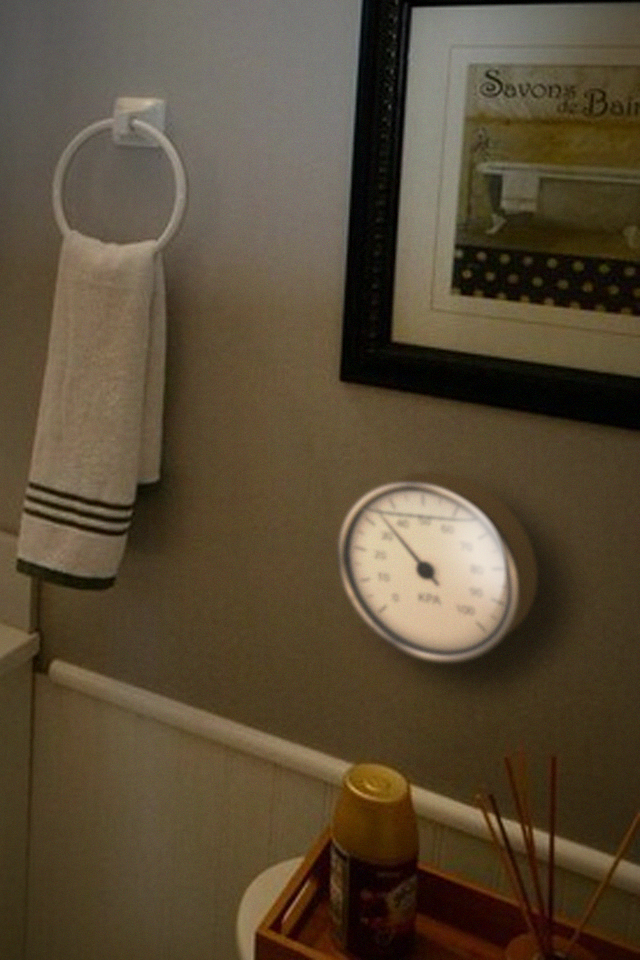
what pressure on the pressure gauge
35 kPa
